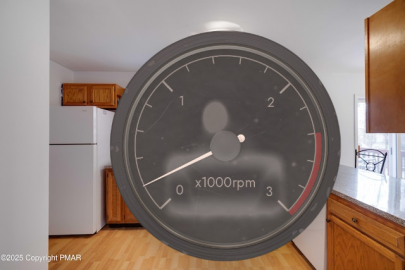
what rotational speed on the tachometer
200 rpm
